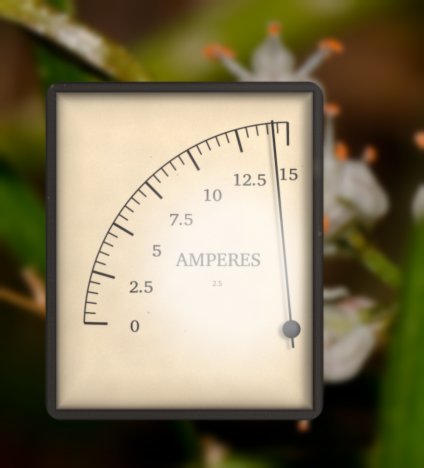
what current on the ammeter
14.25 A
